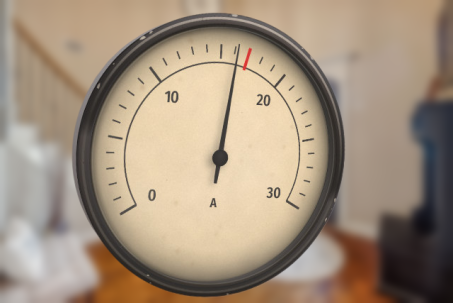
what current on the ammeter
16 A
